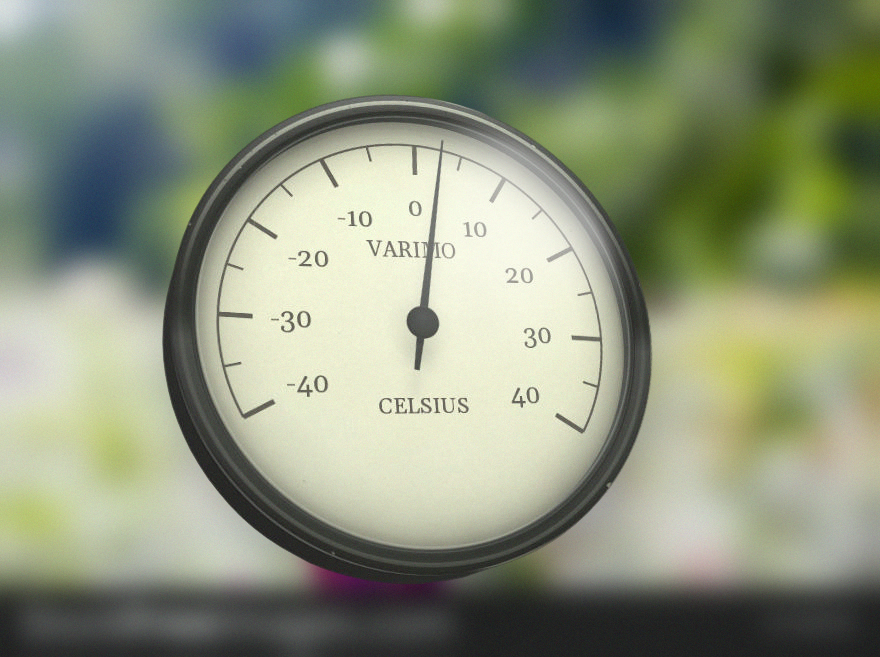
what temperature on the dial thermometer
2.5 °C
